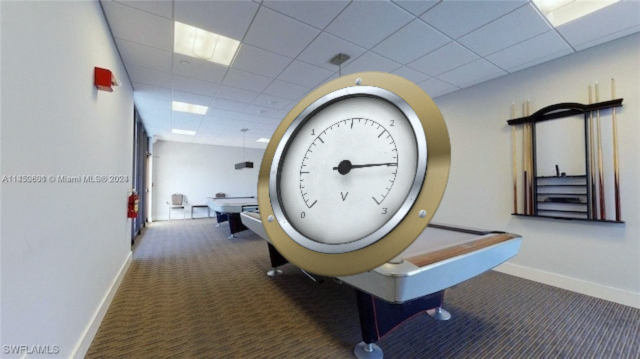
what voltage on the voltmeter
2.5 V
